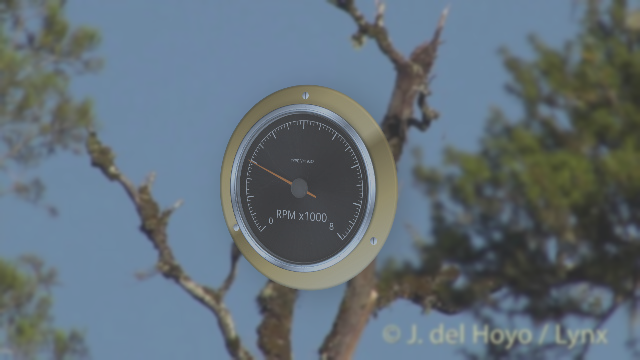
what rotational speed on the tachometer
2000 rpm
